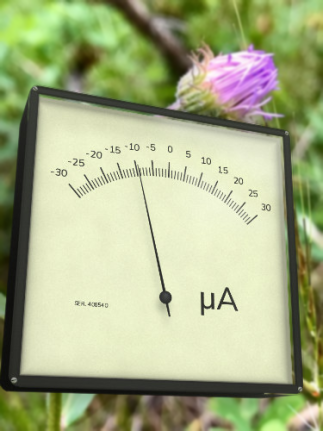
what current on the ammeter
-10 µA
